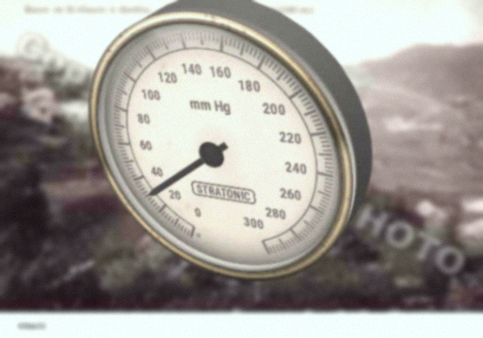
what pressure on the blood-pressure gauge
30 mmHg
